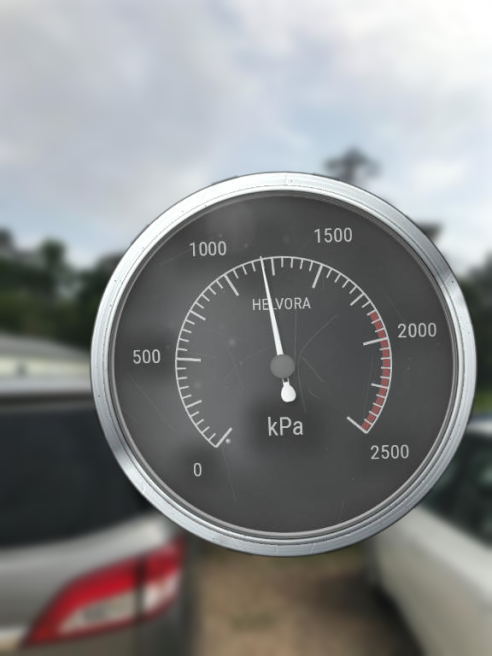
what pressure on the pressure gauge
1200 kPa
